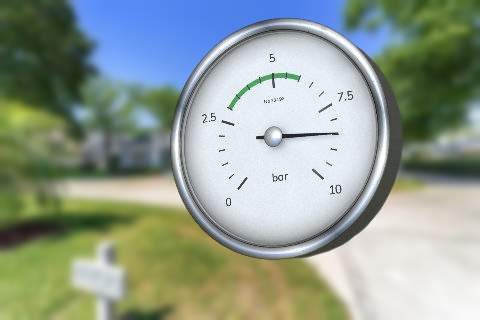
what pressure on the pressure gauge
8.5 bar
